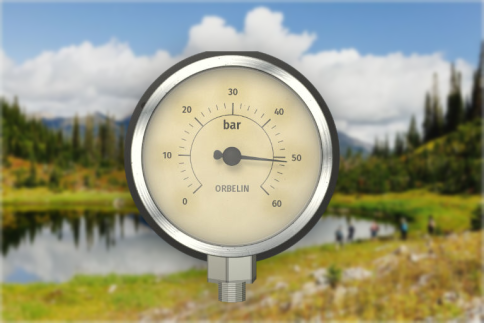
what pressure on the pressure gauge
51 bar
